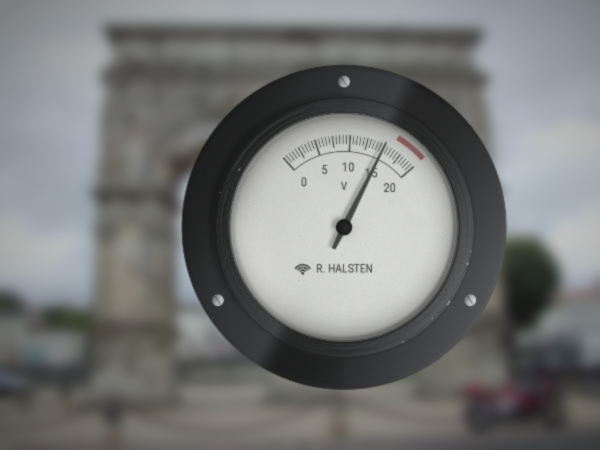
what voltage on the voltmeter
15 V
